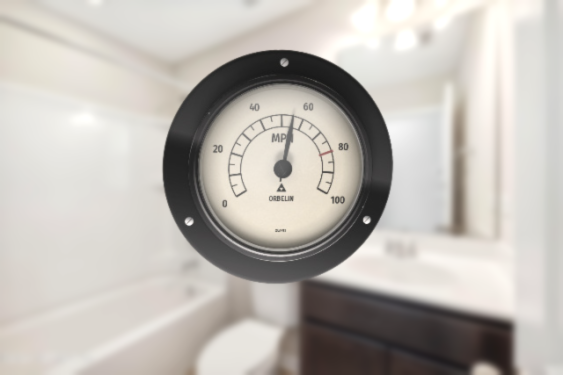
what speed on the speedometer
55 mph
